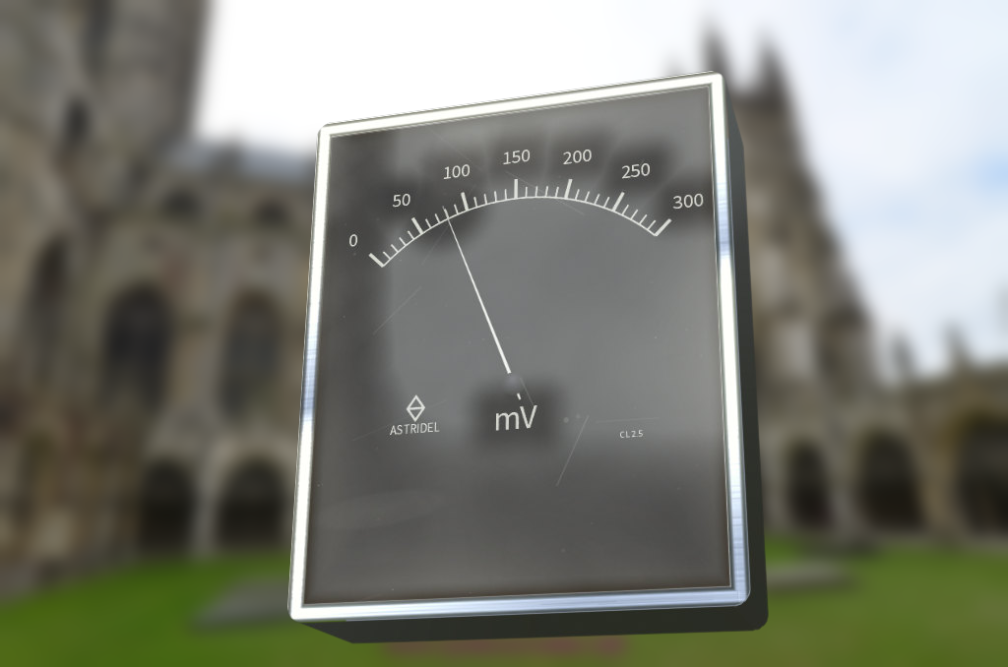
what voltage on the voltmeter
80 mV
